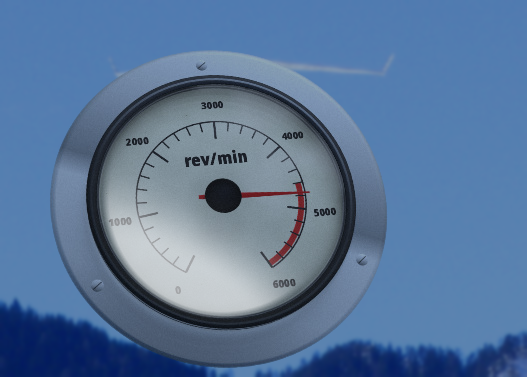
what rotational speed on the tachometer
4800 rpm
